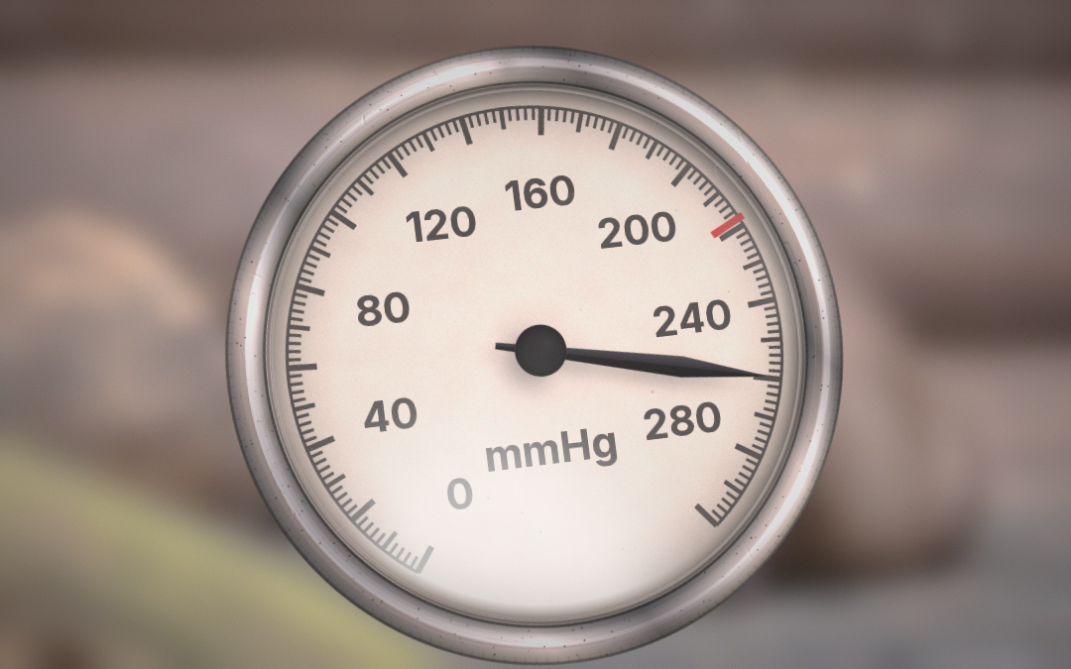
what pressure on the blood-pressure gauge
260 mmHg
